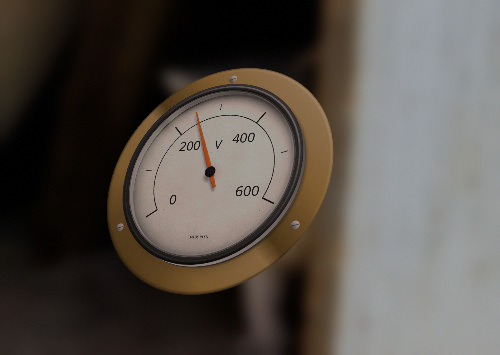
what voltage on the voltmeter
250 V
